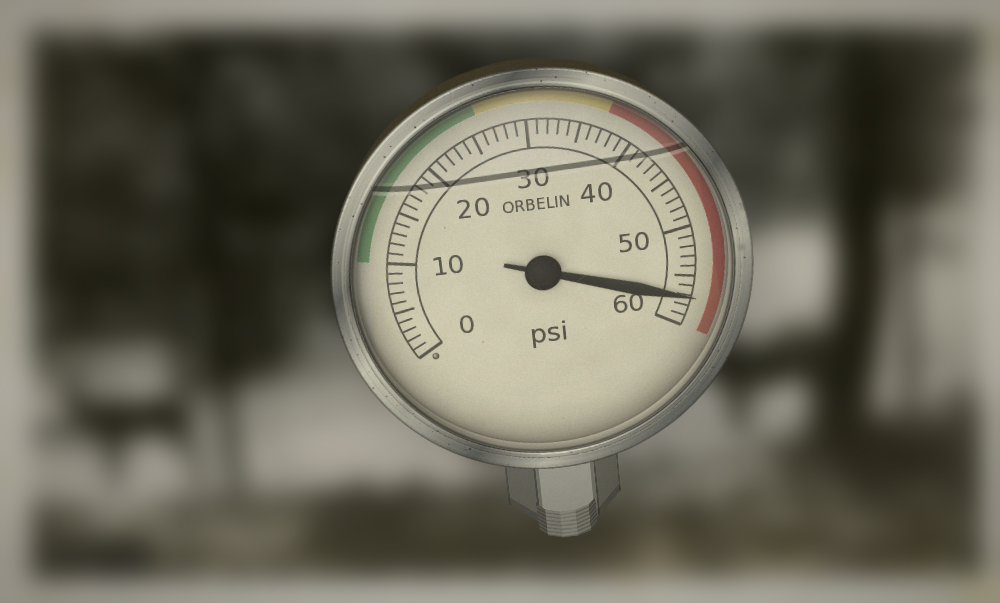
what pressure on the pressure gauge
57 psi
